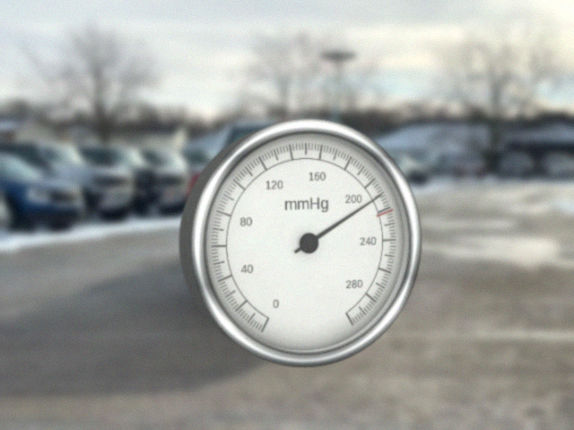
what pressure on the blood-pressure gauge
210 mmHg
